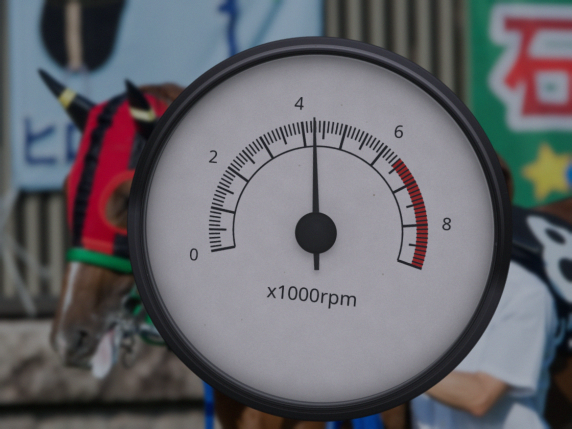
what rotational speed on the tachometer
4300 rpm
